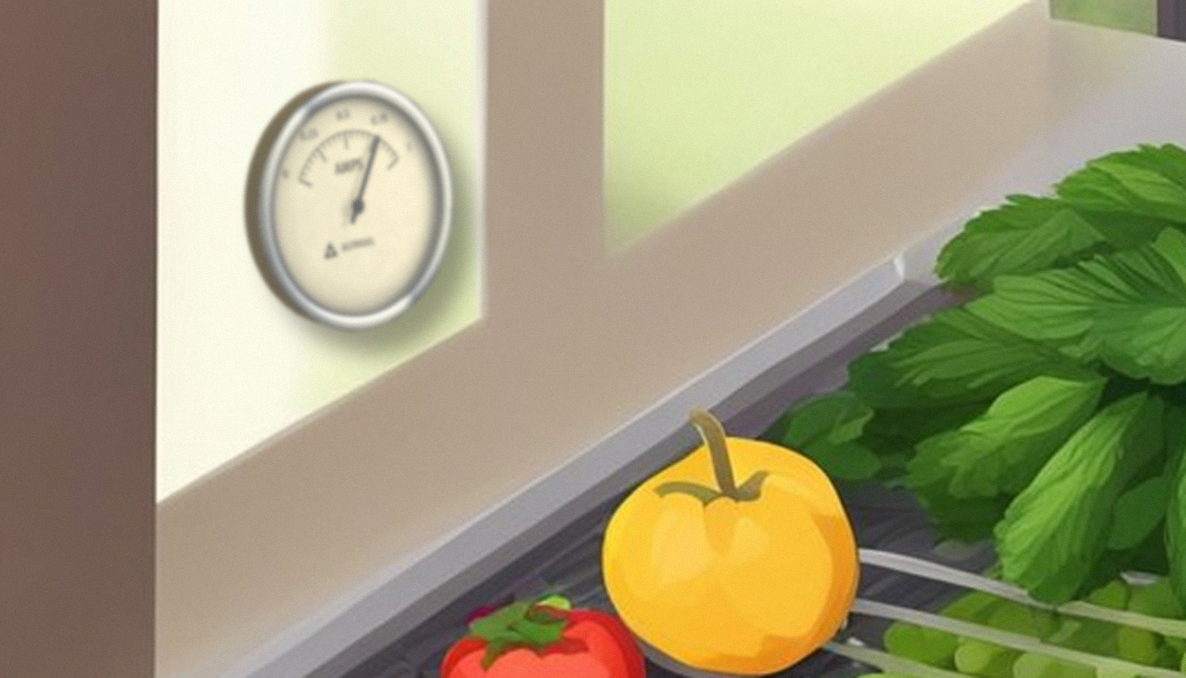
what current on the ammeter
0.75 A
